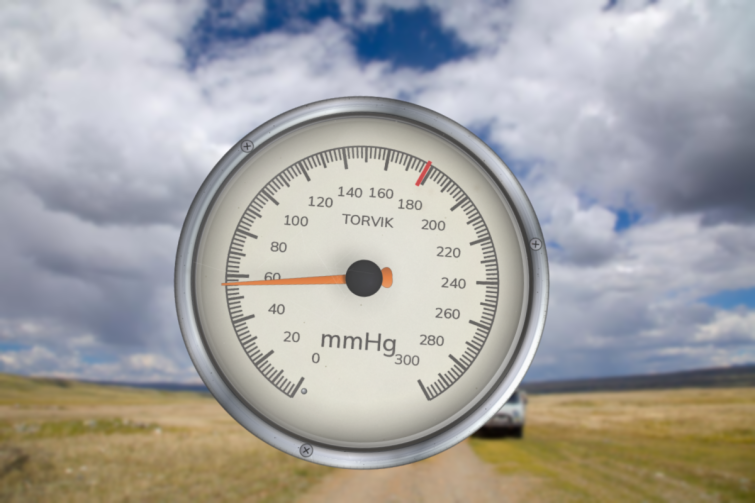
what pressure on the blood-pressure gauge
56 mmHg
